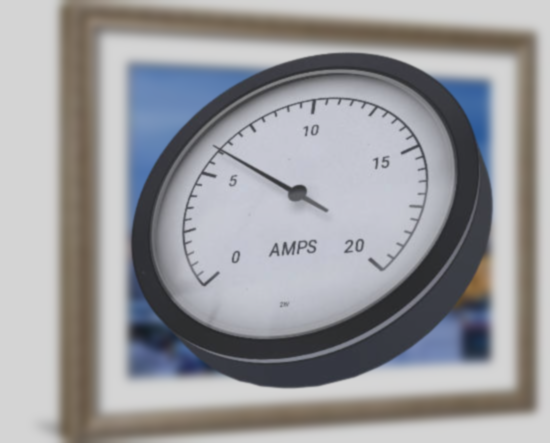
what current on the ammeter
6 A
